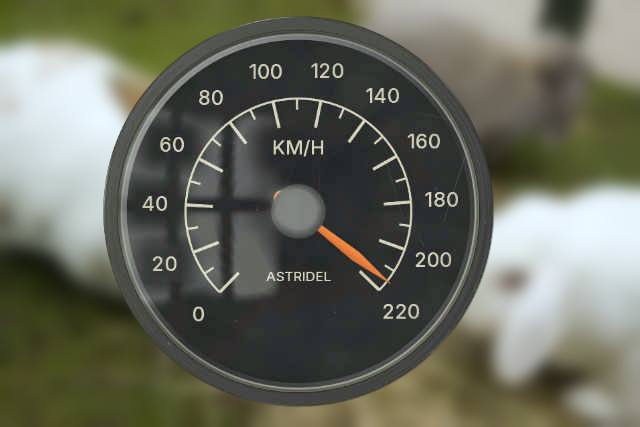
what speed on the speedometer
215 km/h
